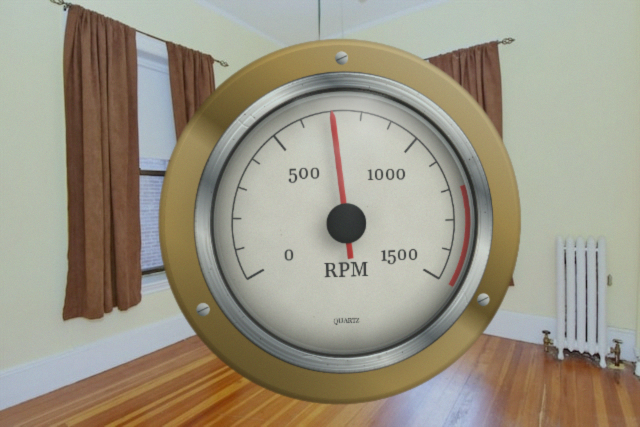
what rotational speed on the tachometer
700 rpm
